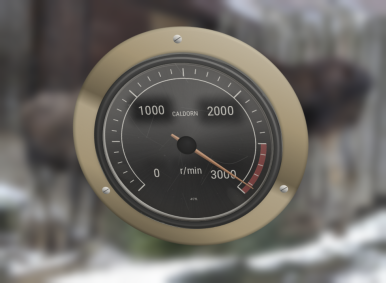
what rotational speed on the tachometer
2900 rpm
